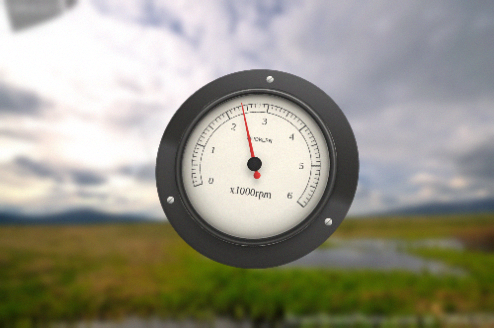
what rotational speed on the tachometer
2400 rpm
